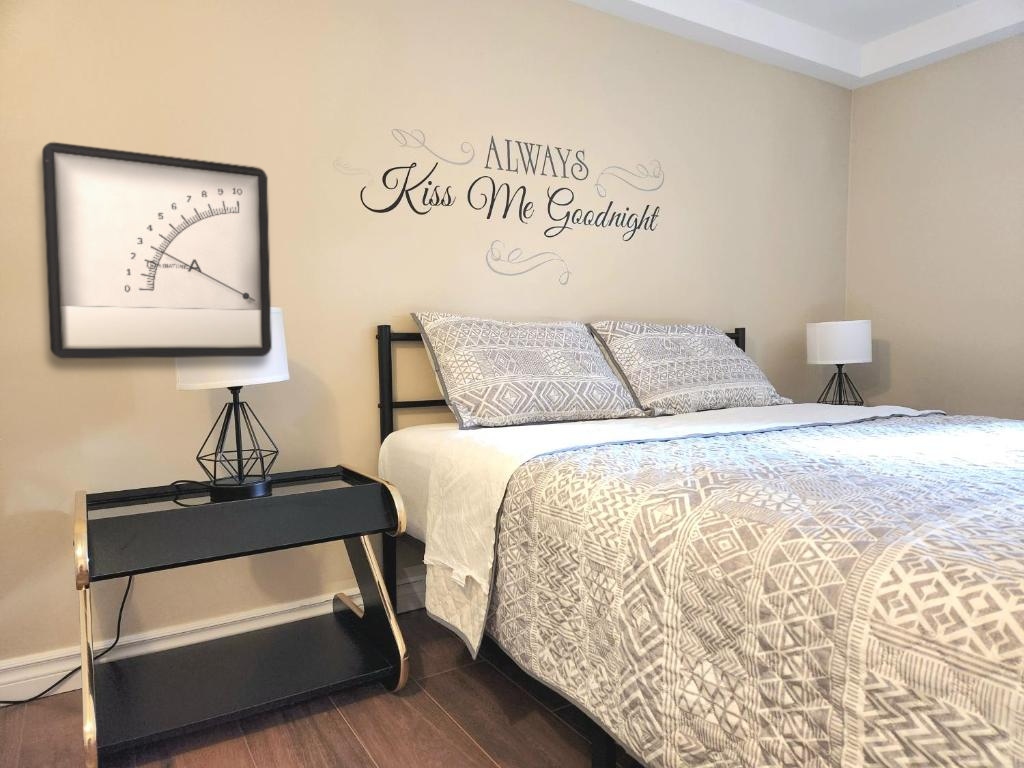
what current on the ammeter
3 A
